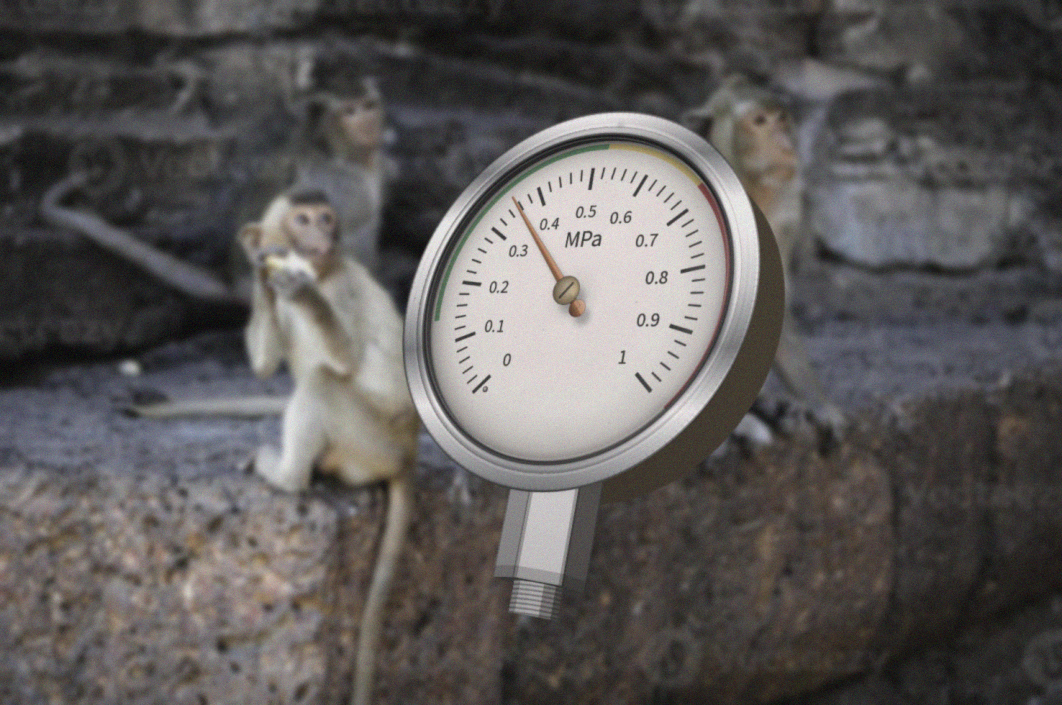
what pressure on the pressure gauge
0.36 MPa
